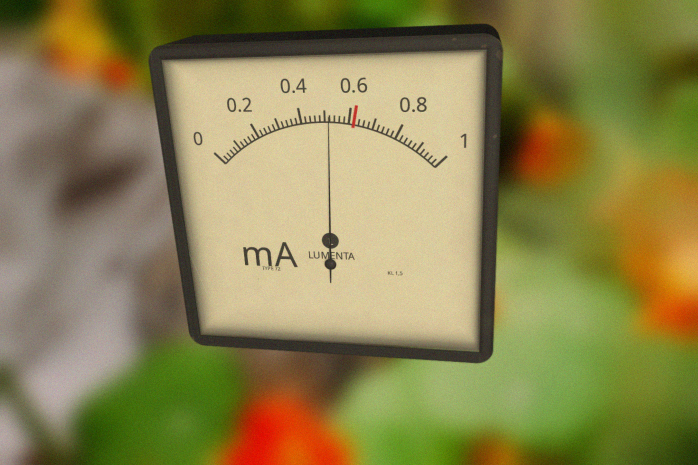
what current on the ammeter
0.52 mA
